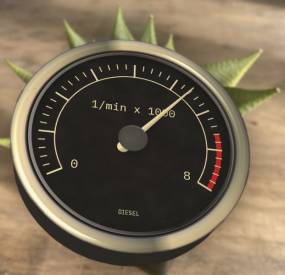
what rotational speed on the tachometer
5400 rpm
